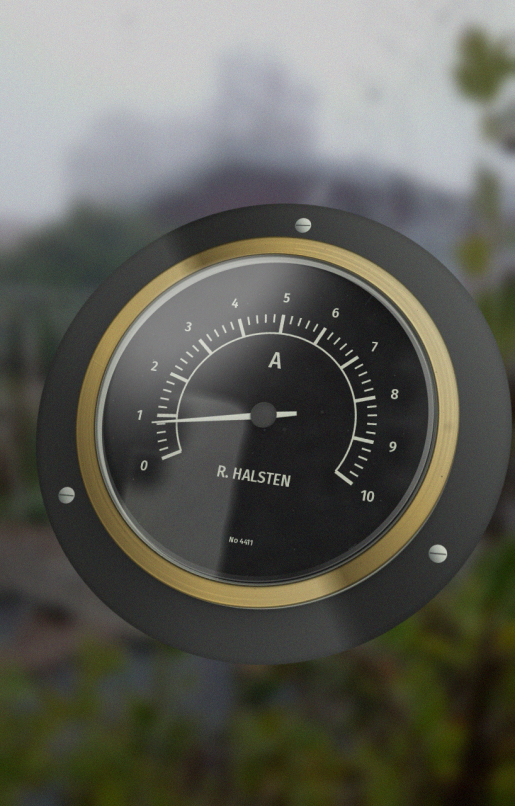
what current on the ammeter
0.8 A
